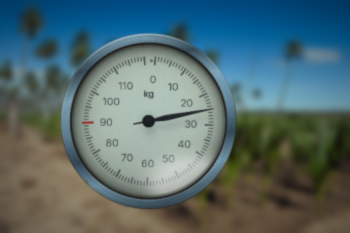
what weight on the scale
25 kg
